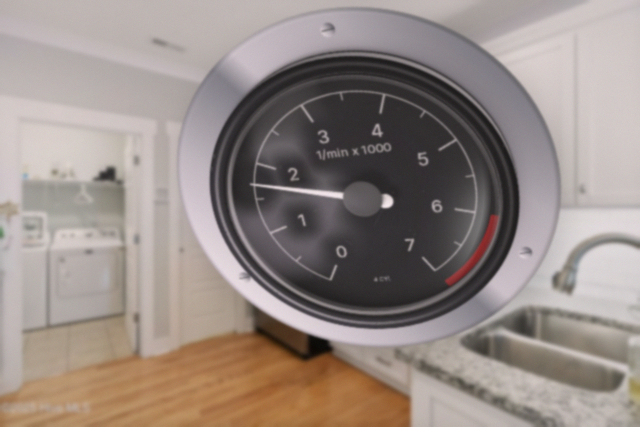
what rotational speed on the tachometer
1750 rpm
